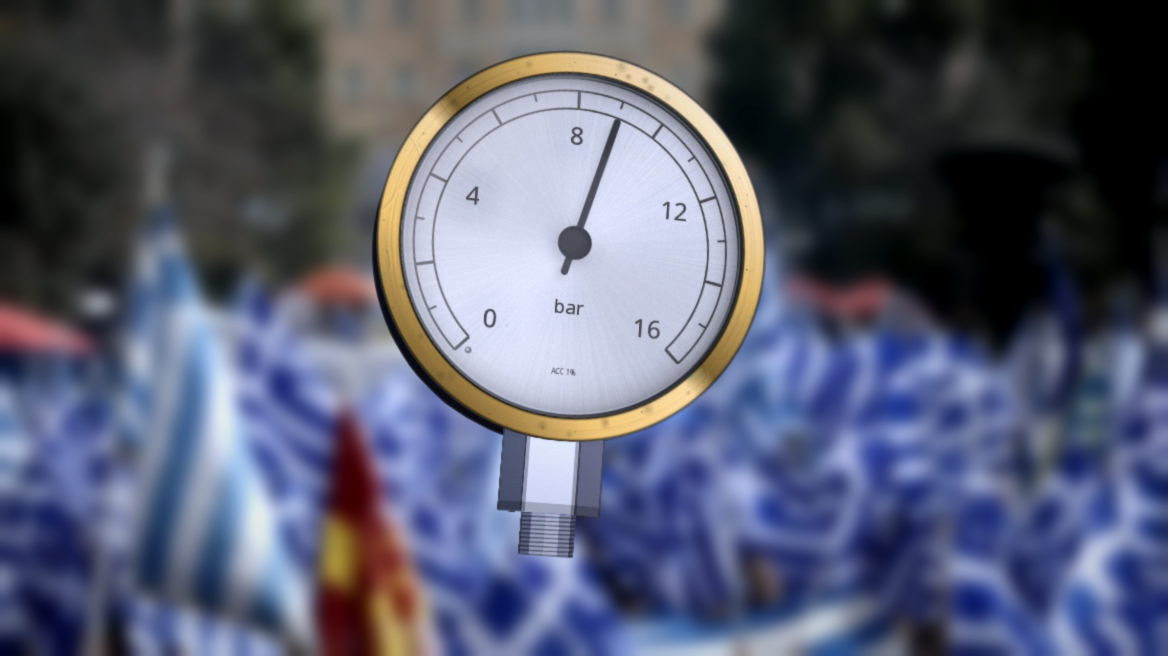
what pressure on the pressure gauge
9 bar
